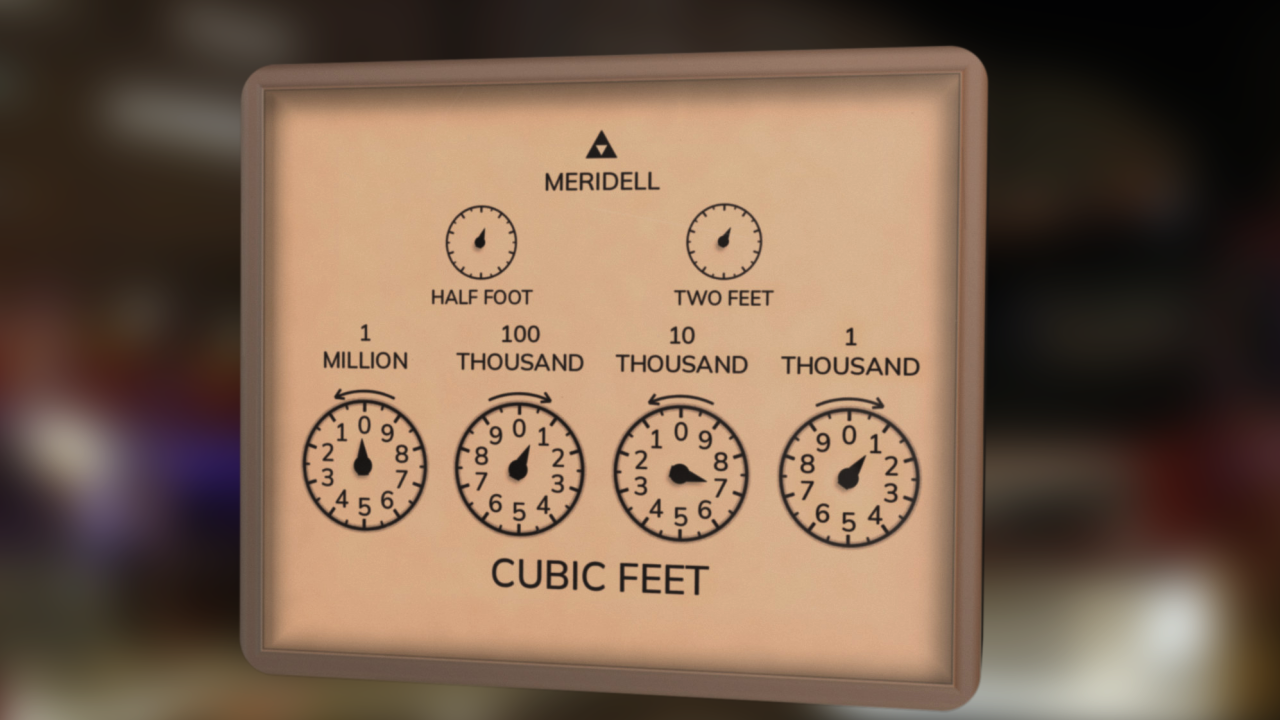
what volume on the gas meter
7100 ft³
